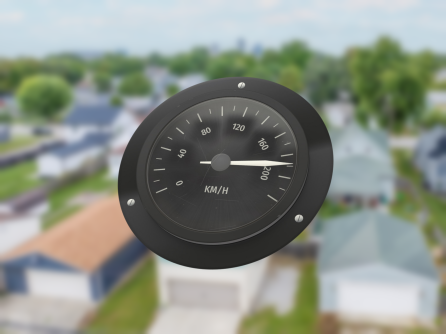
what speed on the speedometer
190 km/h
